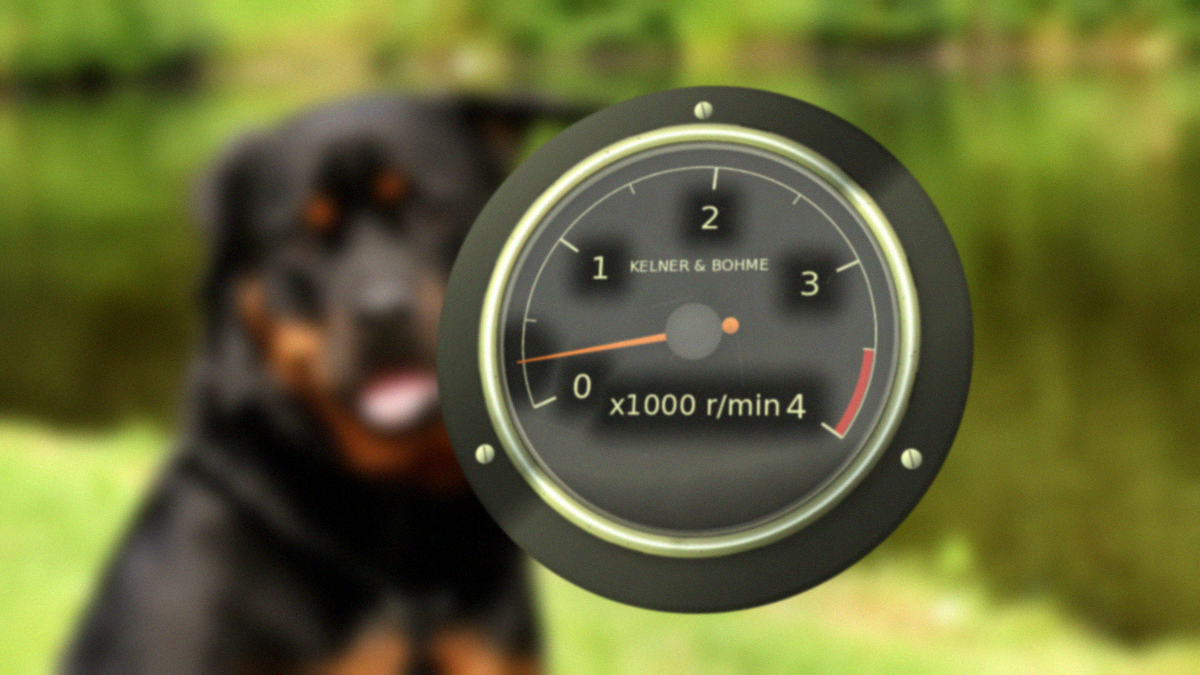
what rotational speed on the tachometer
250 rpm
